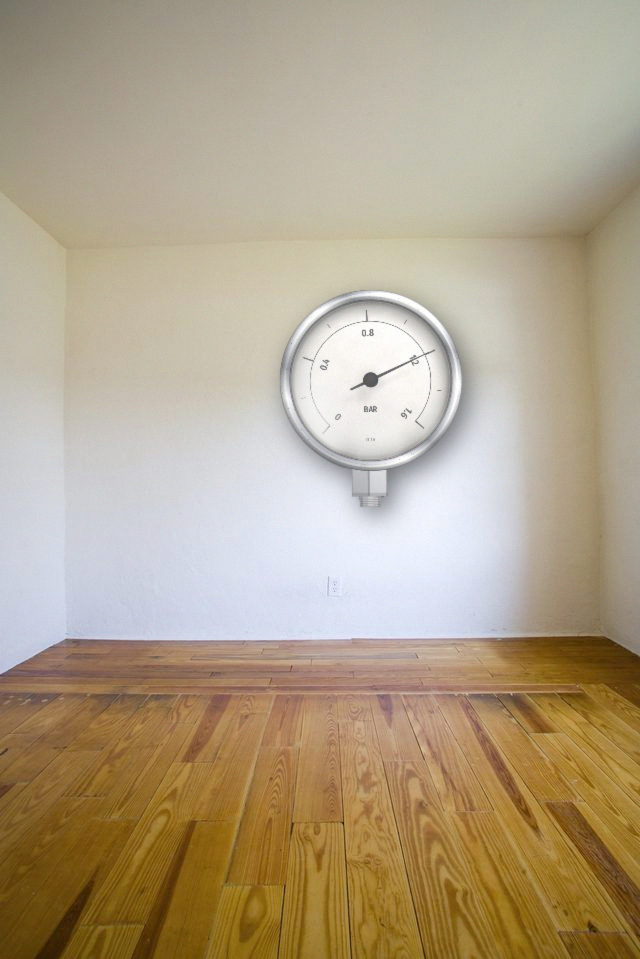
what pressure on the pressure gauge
1.2 bar
